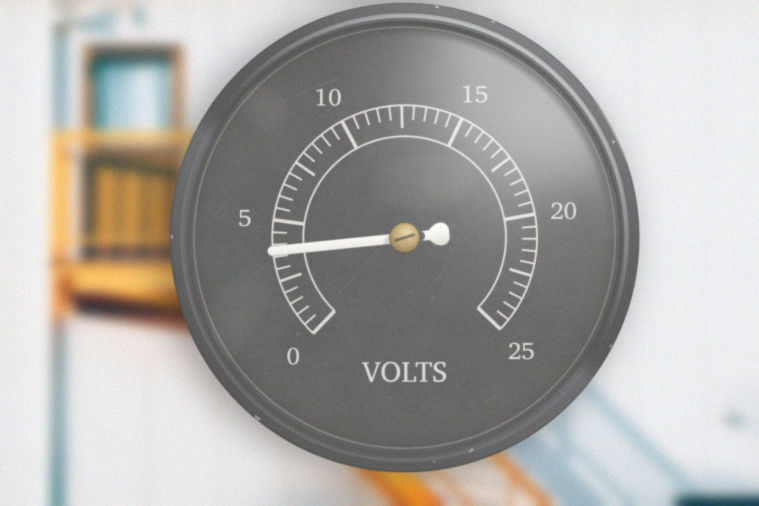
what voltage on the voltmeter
3.75 V
